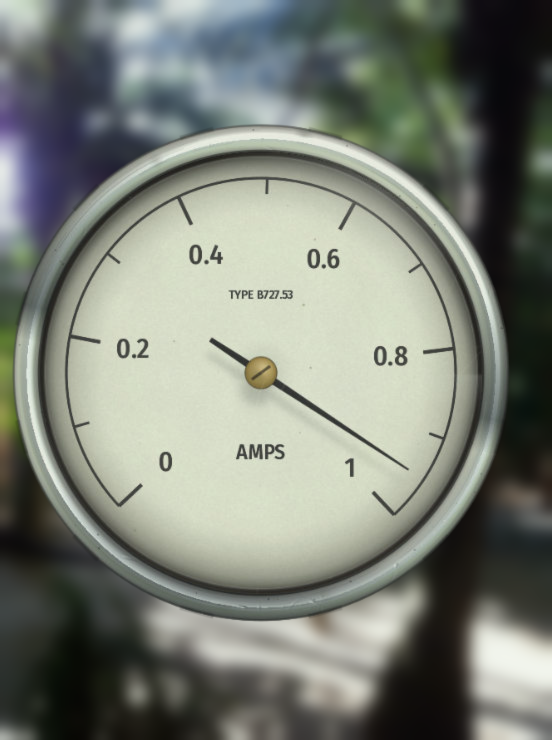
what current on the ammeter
0.95 A
